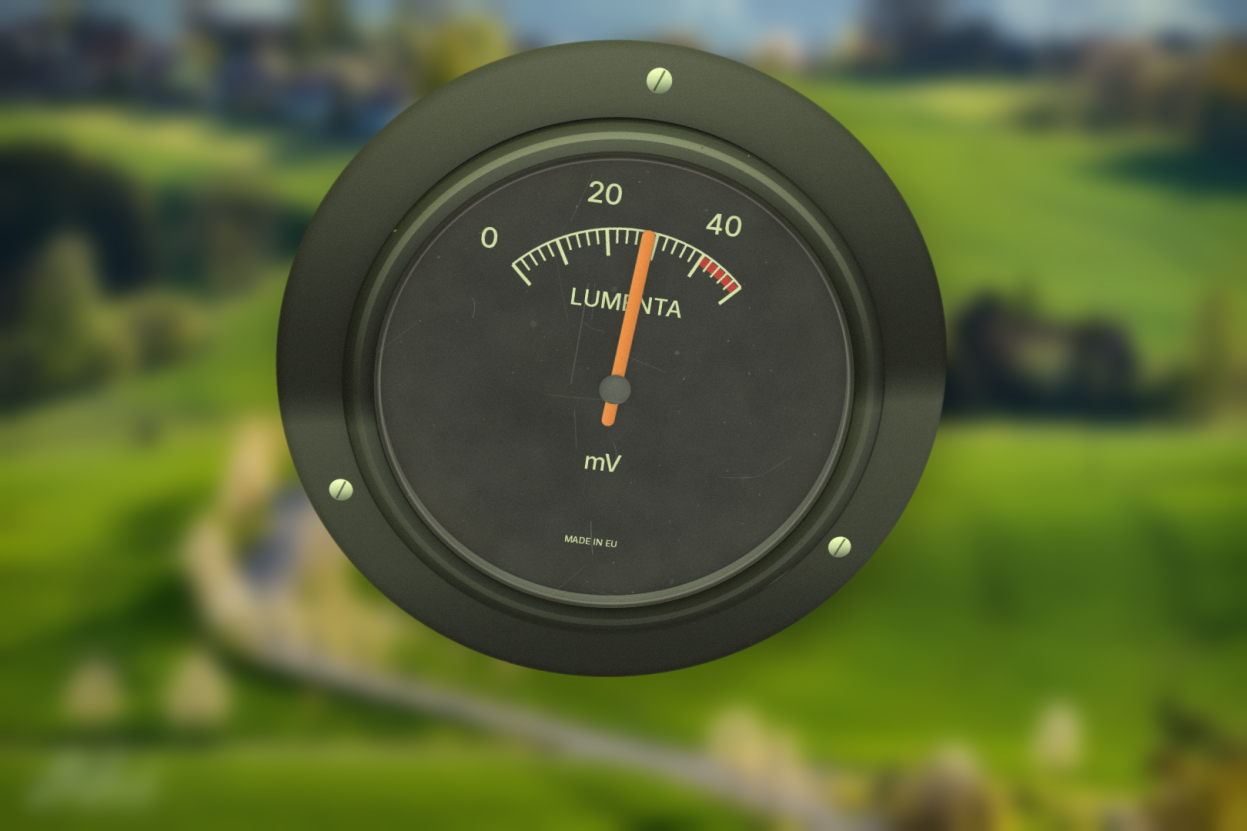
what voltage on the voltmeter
28 mV
